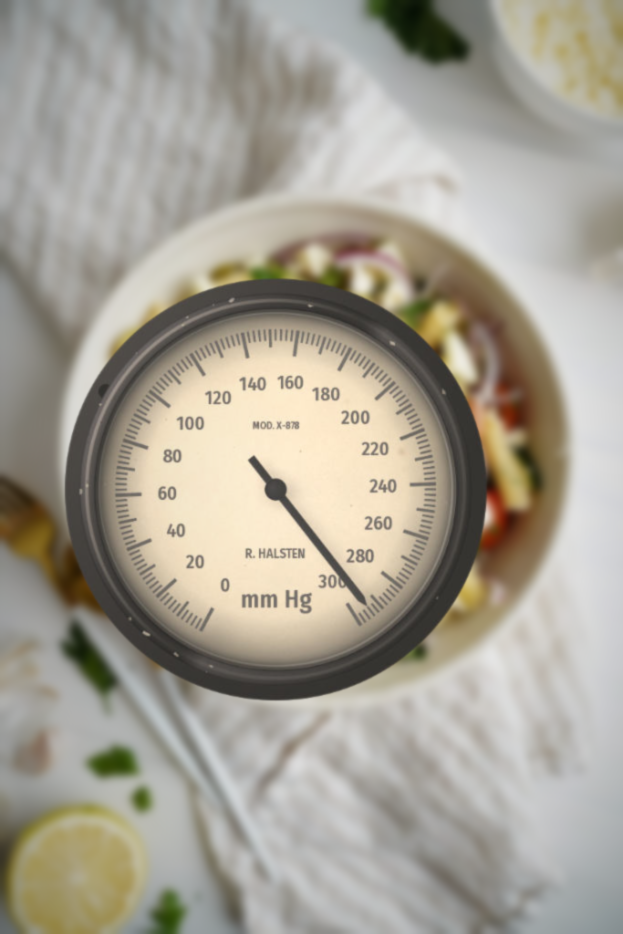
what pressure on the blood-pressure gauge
294 mmHg
